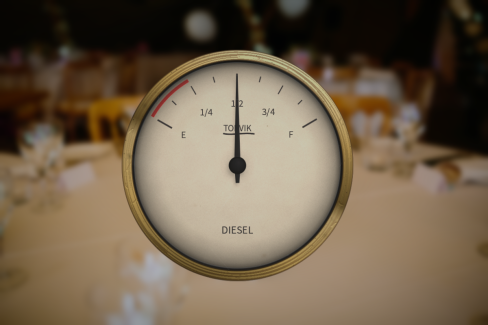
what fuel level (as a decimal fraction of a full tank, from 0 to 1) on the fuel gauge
0.5
